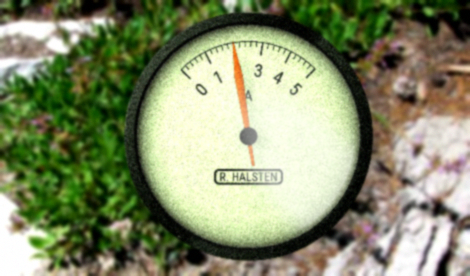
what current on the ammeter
2 A
